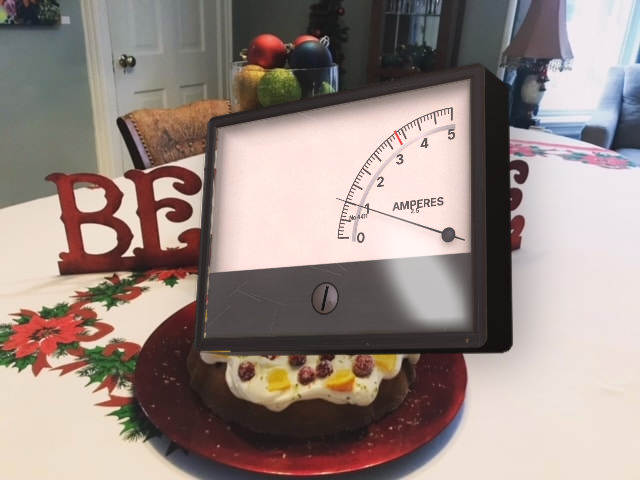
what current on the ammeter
1 A
